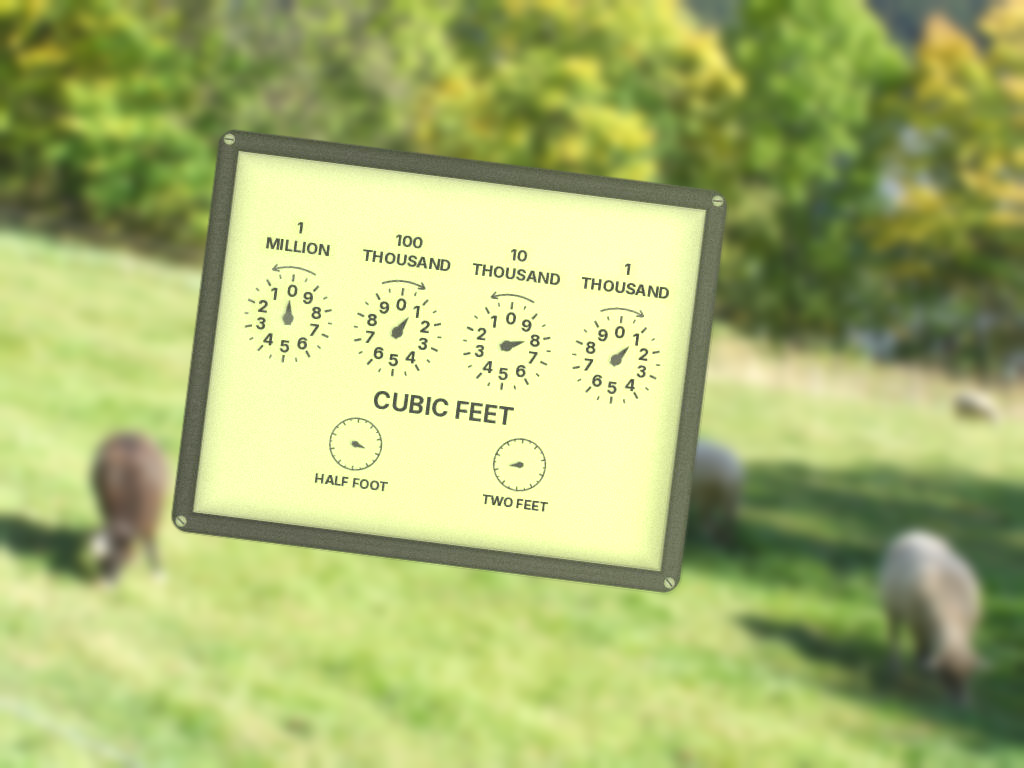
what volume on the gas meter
8100 ft³
